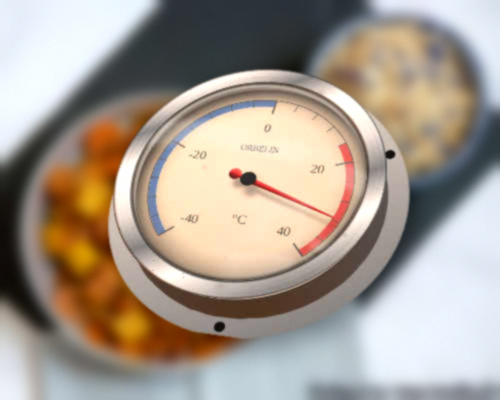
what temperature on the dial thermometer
32 °C
